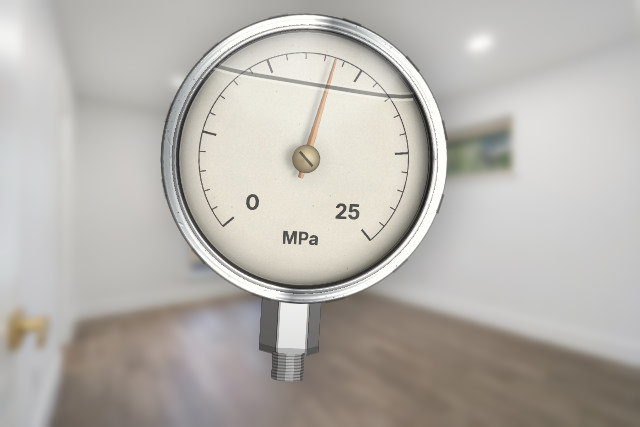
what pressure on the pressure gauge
13.5 MPa
